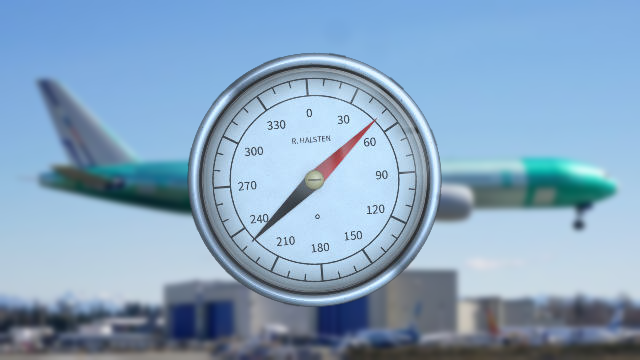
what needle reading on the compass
50 °
